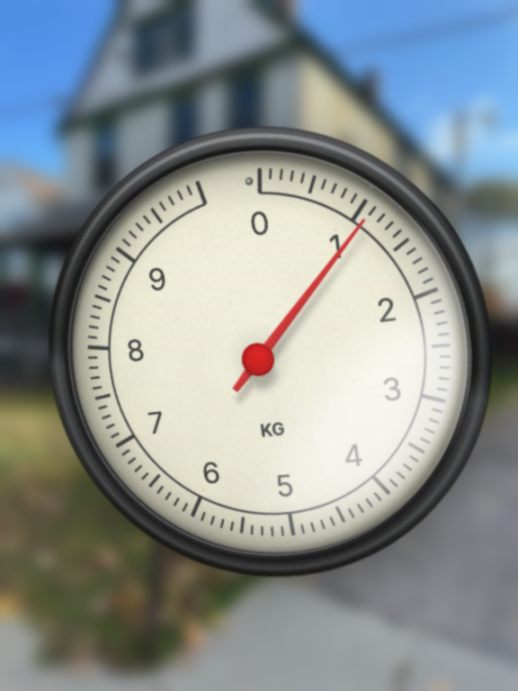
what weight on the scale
1.1 kg
